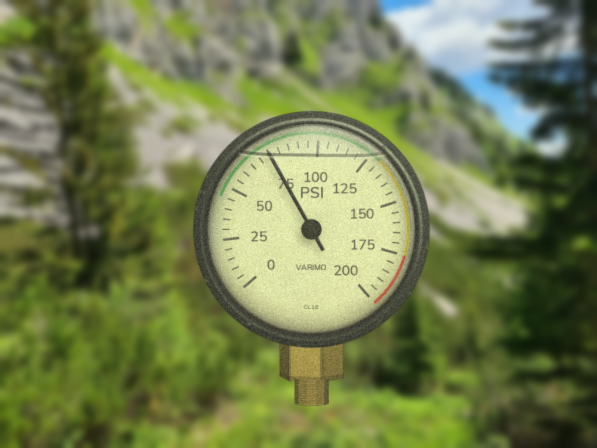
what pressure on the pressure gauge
75 psi
